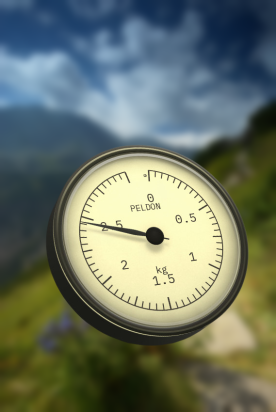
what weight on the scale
2.45 kg
